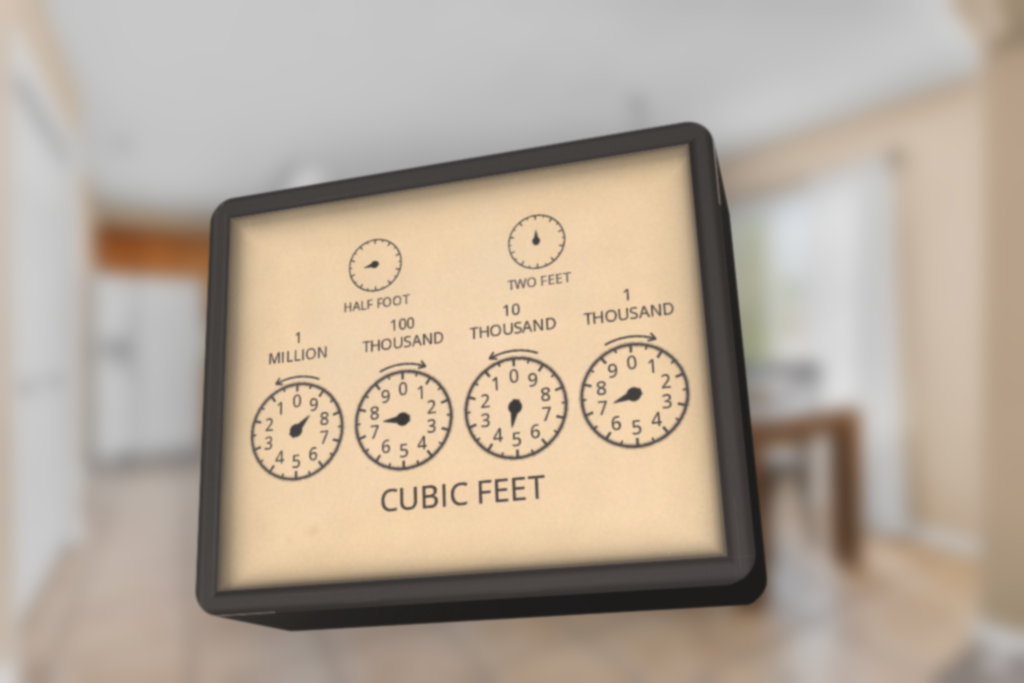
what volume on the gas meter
874700 ft³
